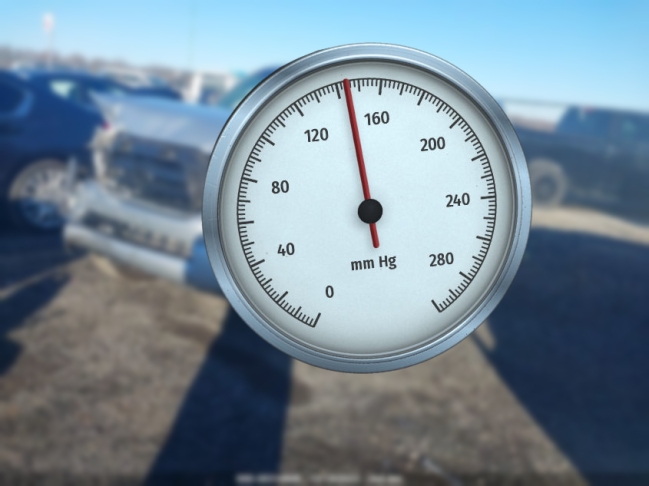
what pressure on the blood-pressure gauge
144 mmHg
